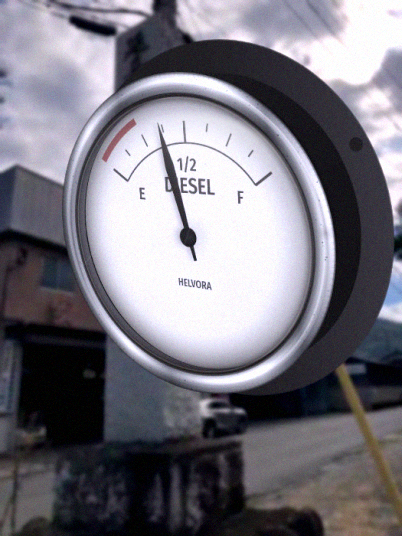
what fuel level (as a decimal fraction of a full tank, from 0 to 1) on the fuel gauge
0.375
